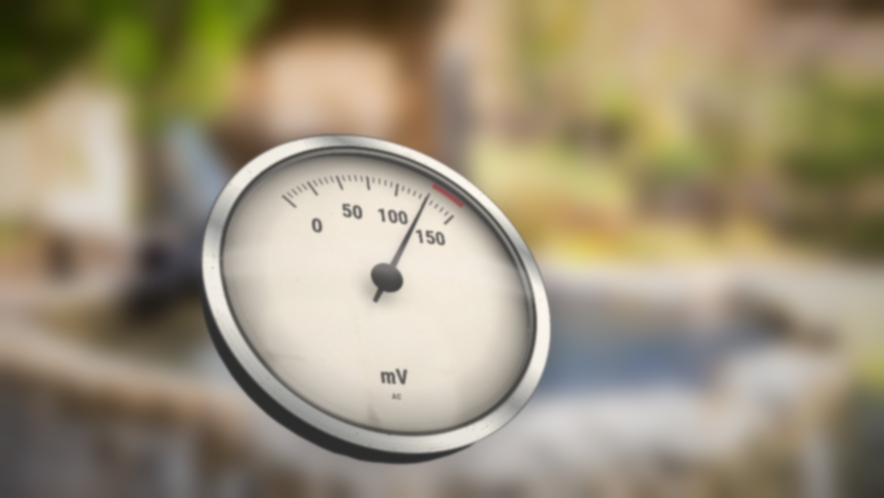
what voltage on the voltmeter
125 mV
